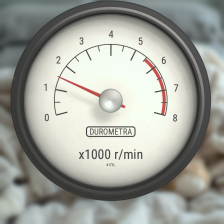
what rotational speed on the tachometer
1500 rpm
